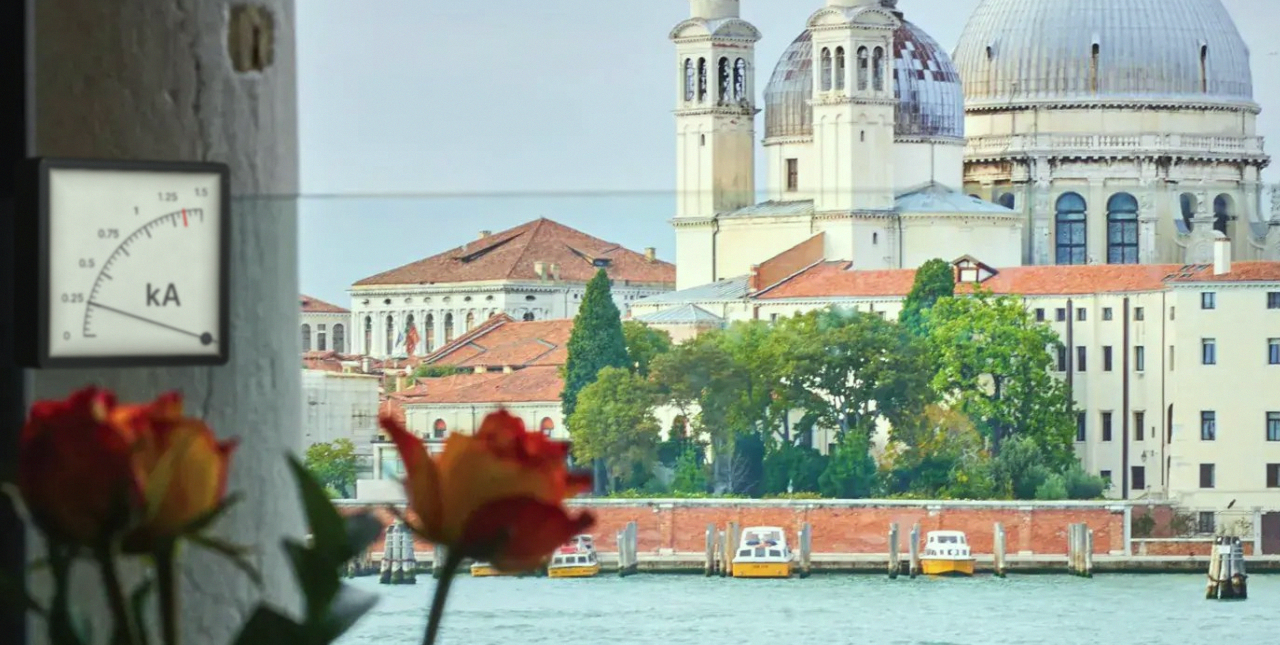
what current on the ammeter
0.25 kA
